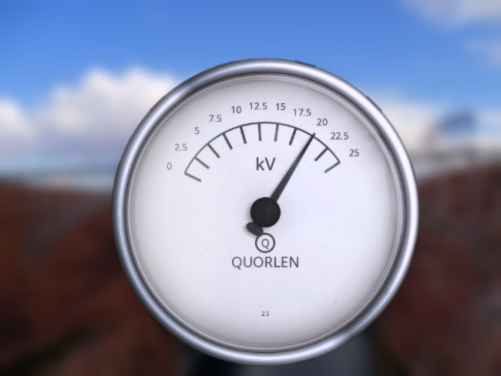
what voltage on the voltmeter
20 kV
